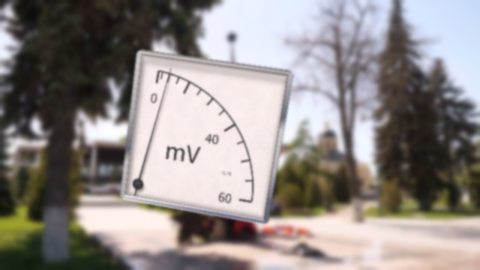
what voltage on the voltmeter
10 mV
